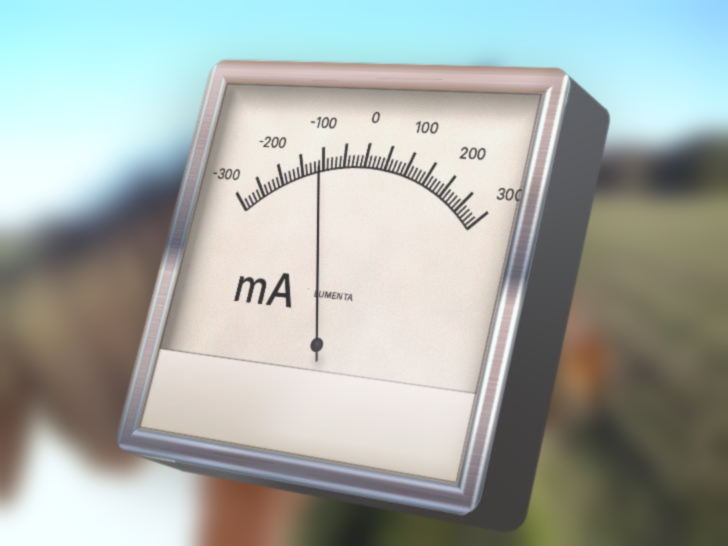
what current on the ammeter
-100 mA
